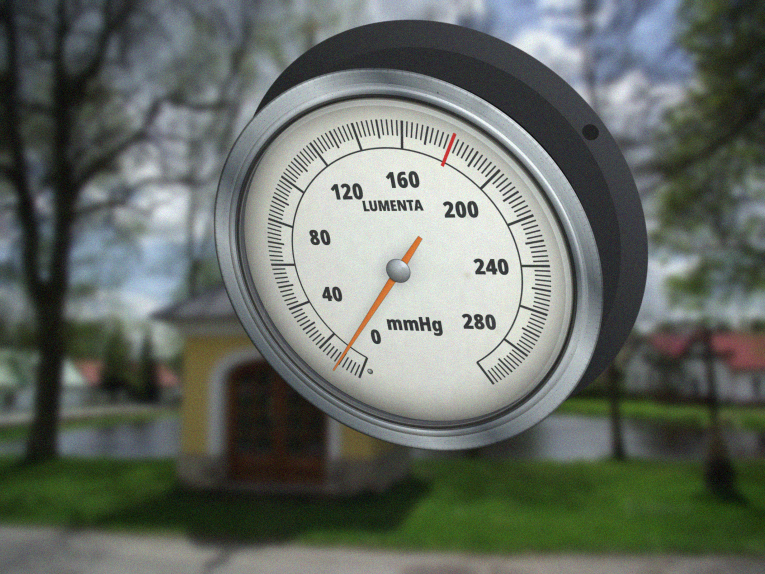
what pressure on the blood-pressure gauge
10 mmHg
